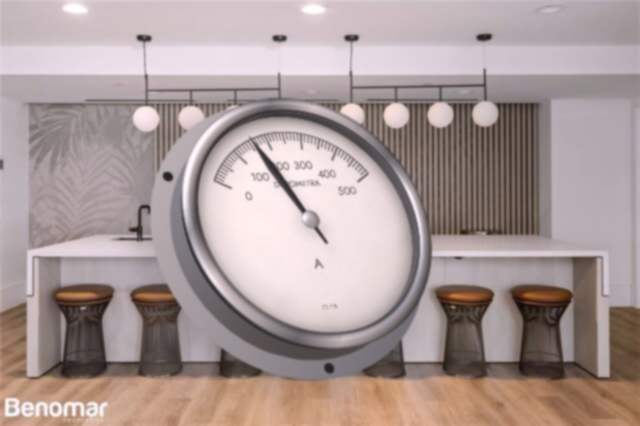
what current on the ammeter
150 A
